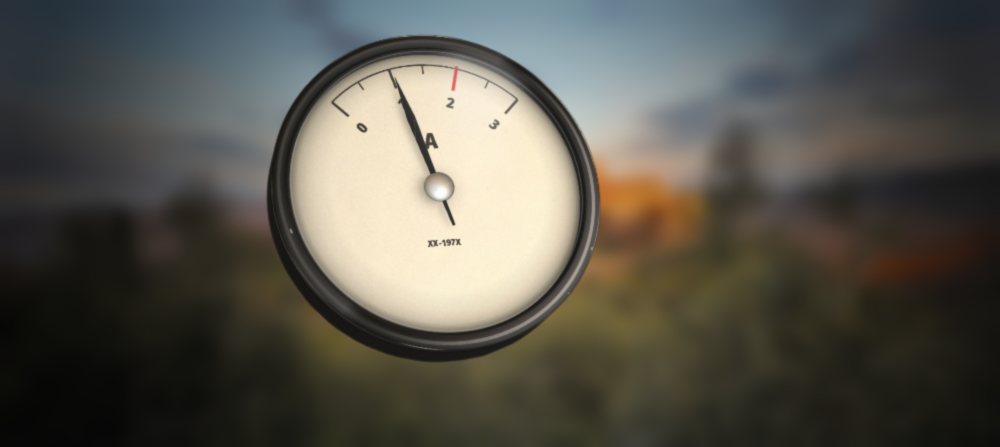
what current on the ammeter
1 A
